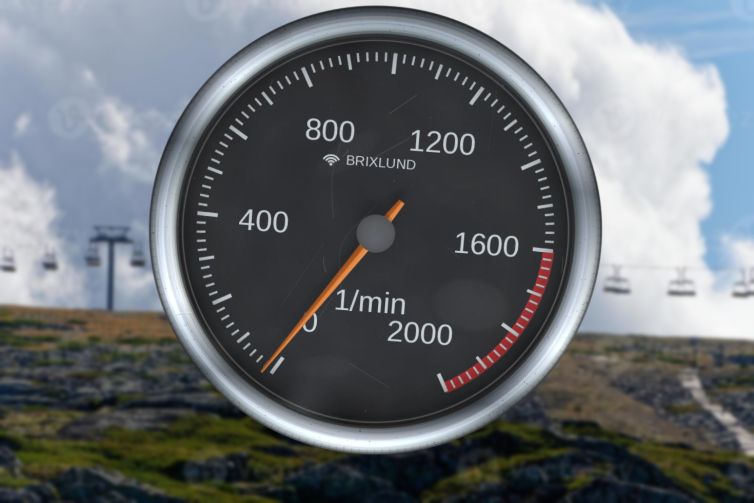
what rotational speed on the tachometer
20 rpm
